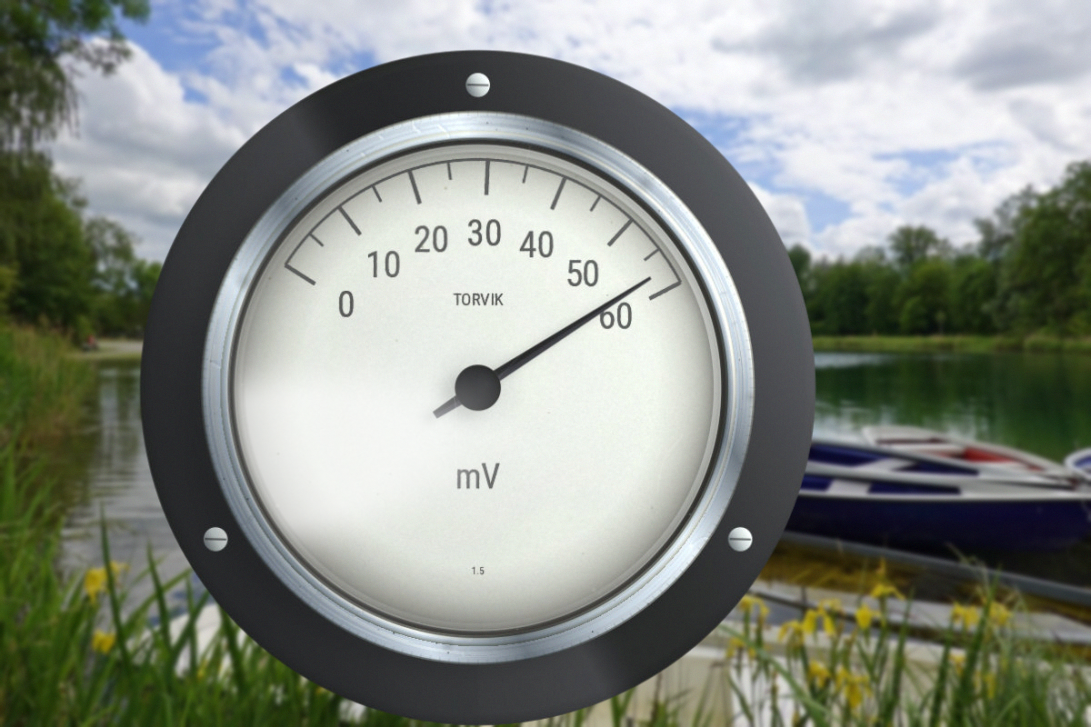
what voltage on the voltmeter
57.5 mV
